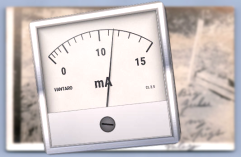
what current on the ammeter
11.5 mA
